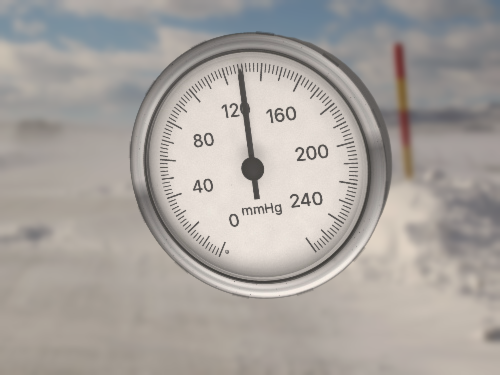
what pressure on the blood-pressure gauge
130 mmHg
